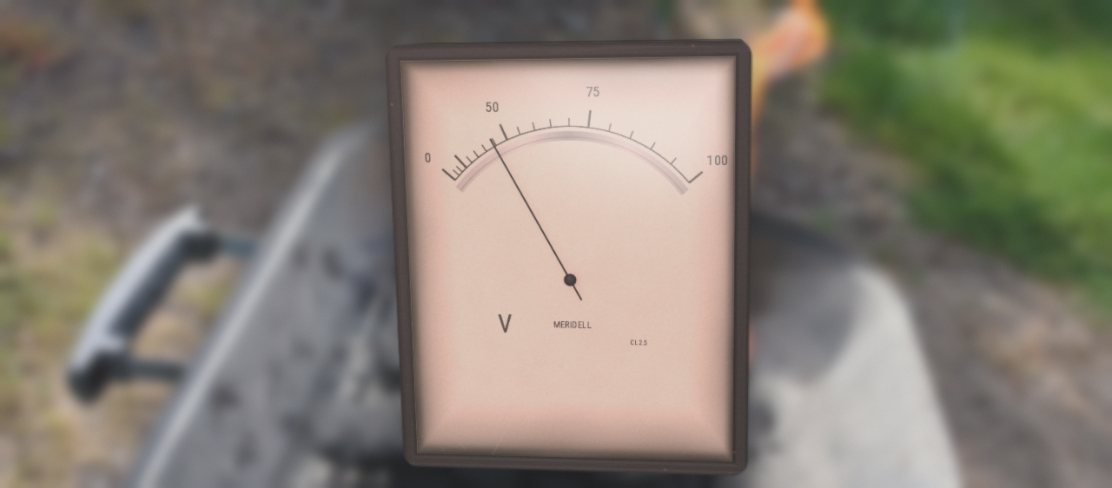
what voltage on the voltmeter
45 V
